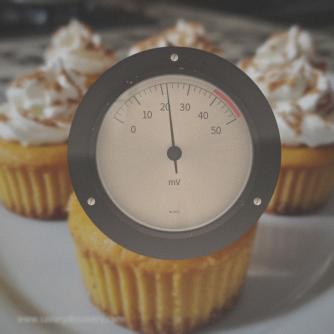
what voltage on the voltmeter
22 mV
